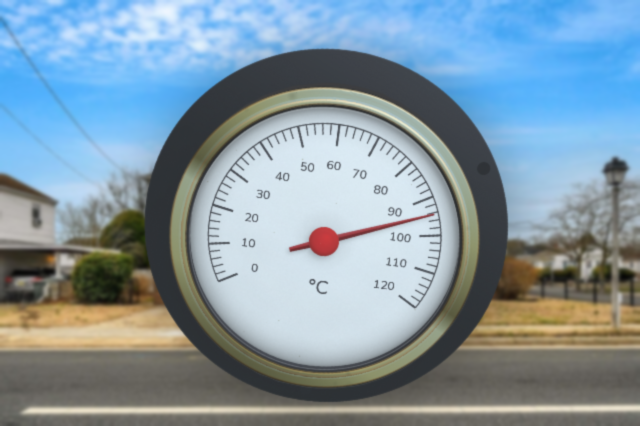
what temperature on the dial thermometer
94 °C
